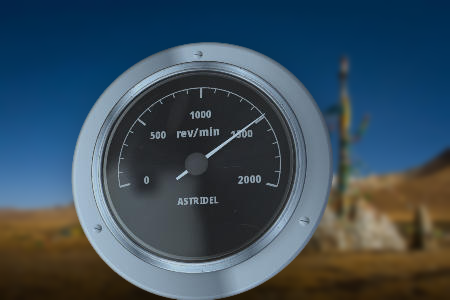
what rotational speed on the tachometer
1500 rpm
